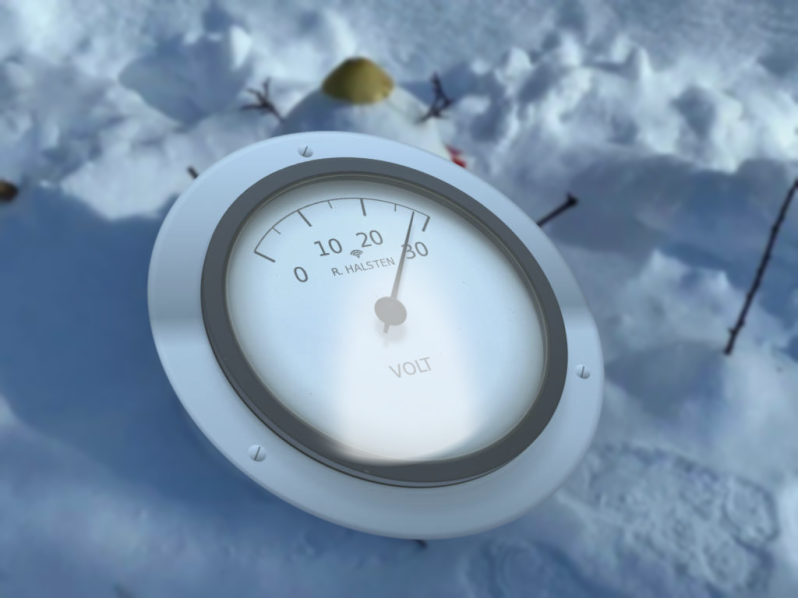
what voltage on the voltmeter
27.5 V
